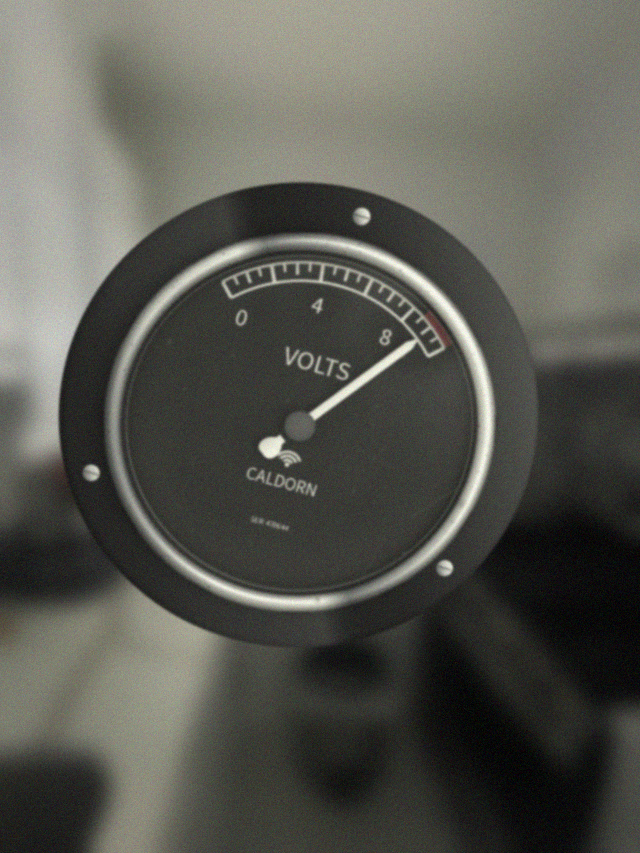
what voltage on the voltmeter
9 V
